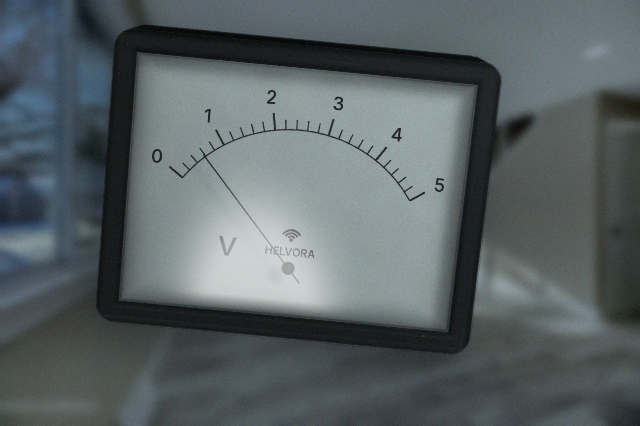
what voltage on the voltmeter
0.6 V
